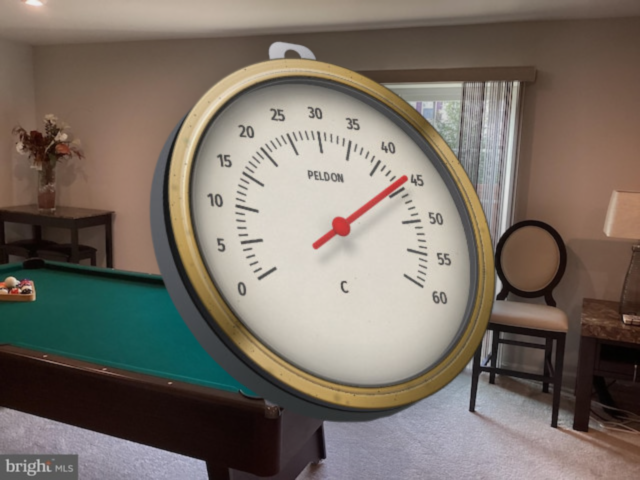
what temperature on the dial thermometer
44 °C
